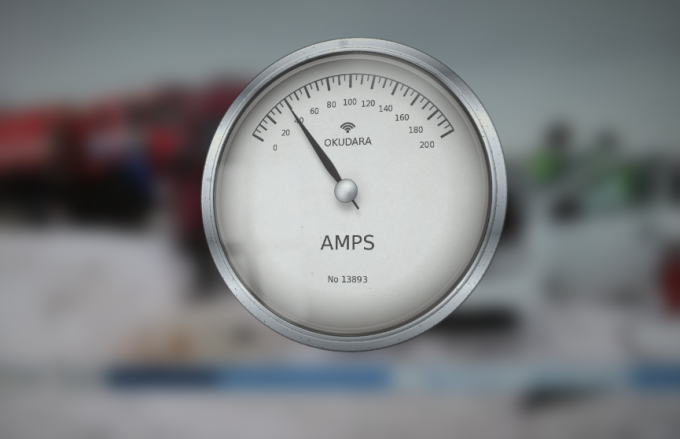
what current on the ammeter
40 A
